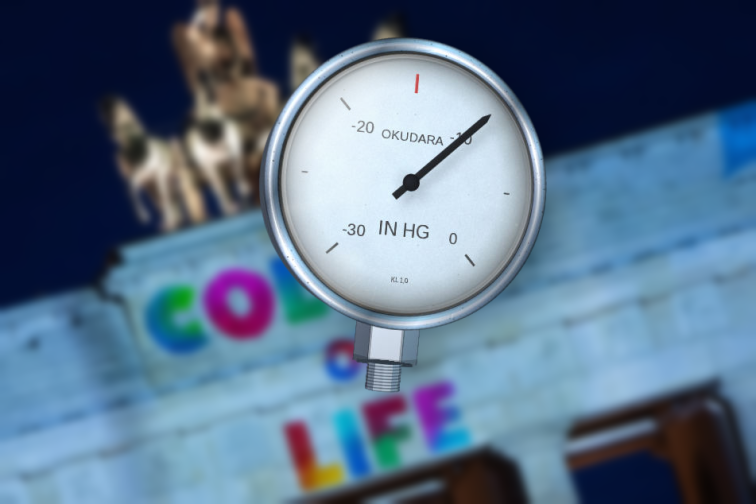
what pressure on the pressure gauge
-10 inHg
